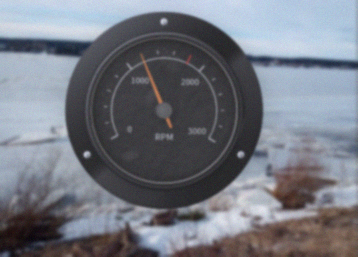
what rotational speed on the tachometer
1200 rpm
